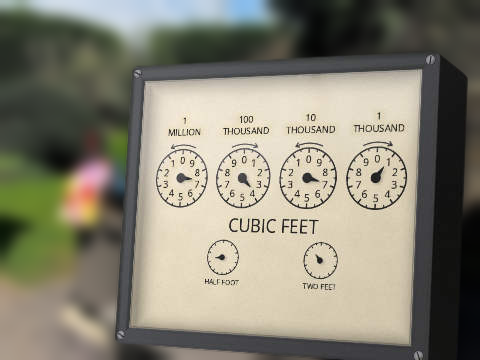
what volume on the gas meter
737100 ft³
